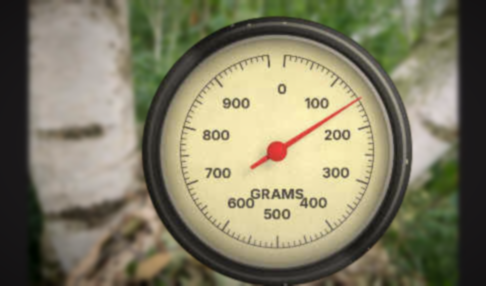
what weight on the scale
150 g
